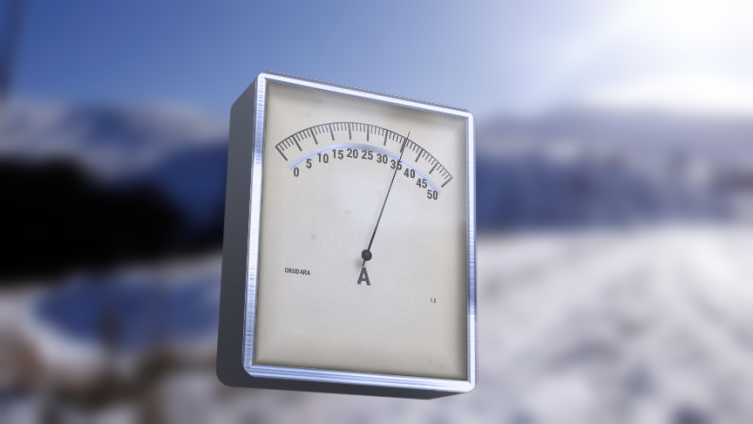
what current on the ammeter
35 A
